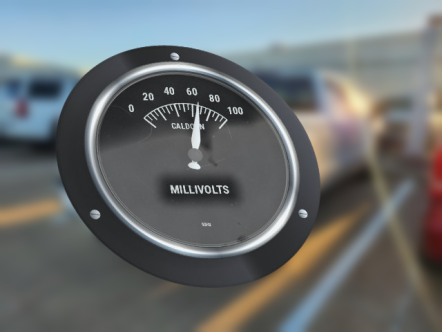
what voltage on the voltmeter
65 mV
